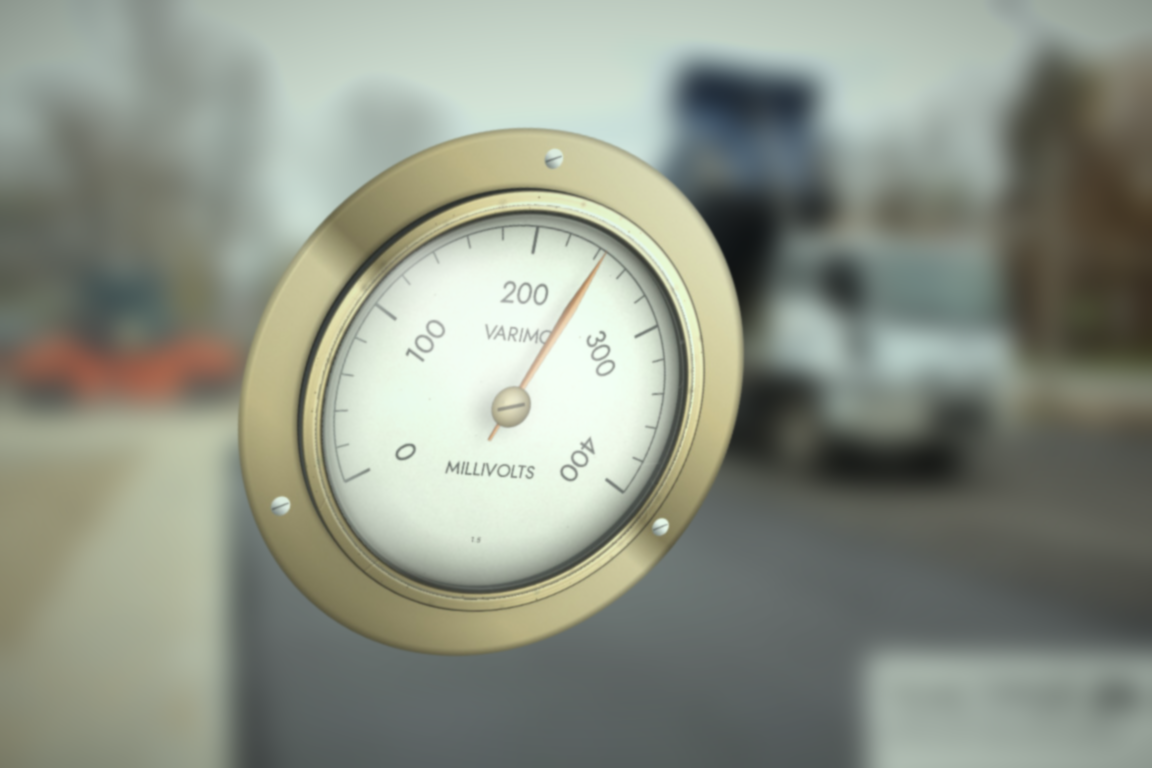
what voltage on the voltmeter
240 mV
